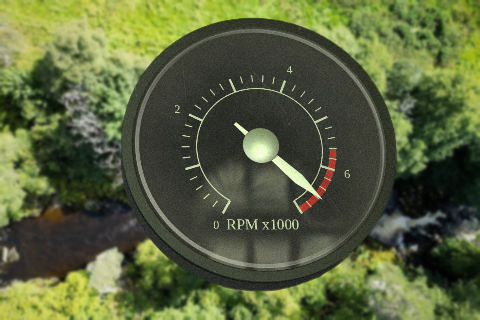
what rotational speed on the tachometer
6600 rpm
